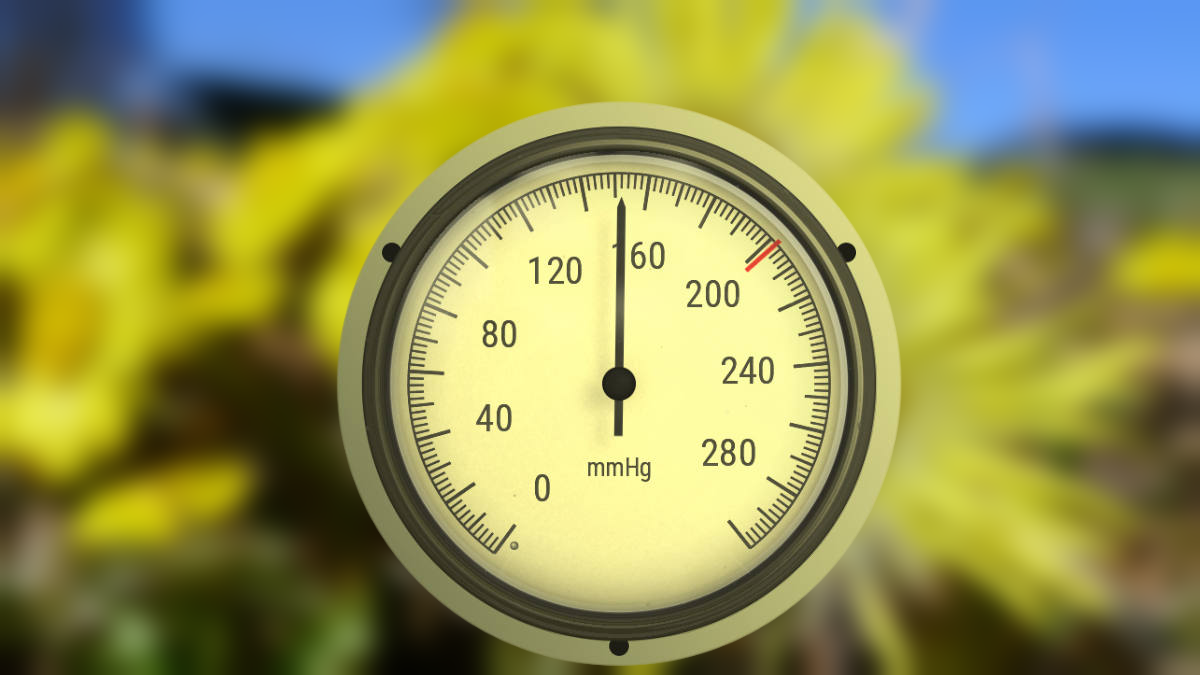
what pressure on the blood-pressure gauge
152 mmHg
